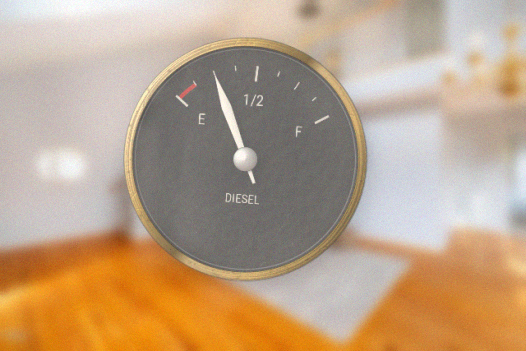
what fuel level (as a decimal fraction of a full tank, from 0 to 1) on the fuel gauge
0.25
